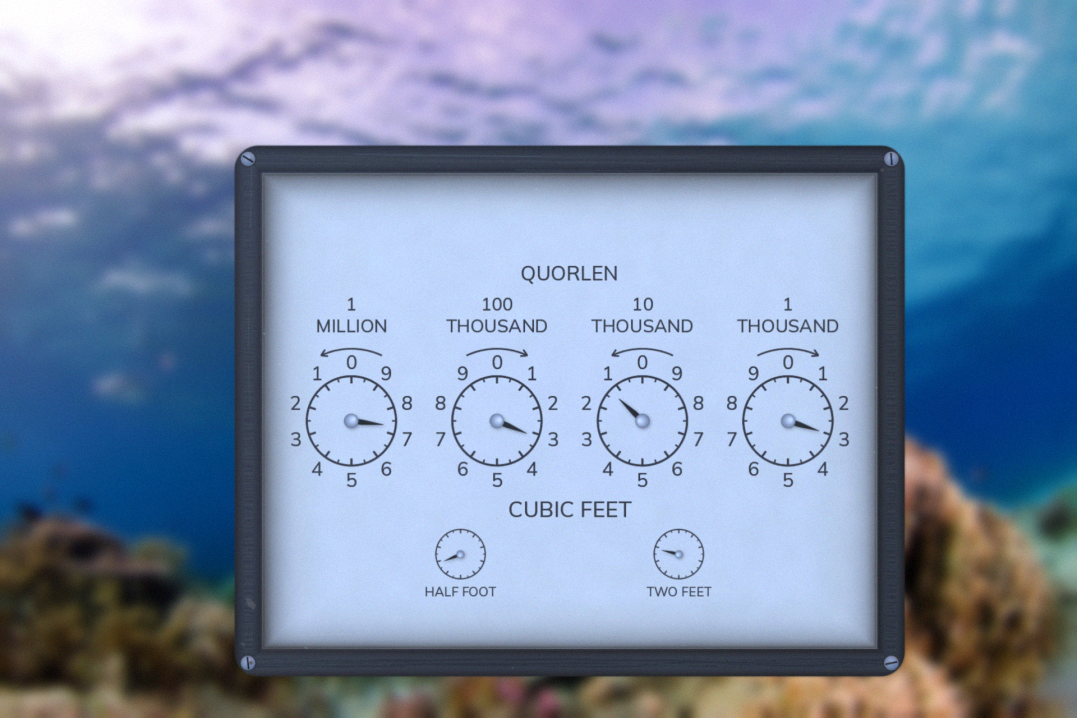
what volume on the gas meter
731300 ft³
